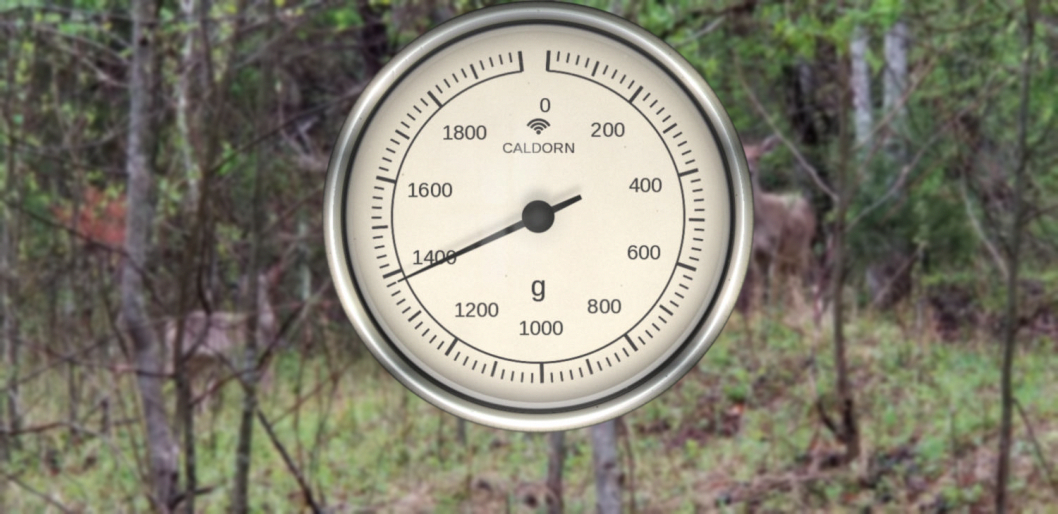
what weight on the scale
1380 g
